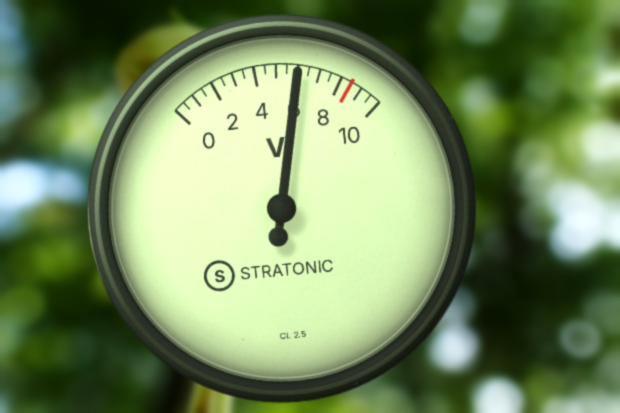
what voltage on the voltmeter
6 V
